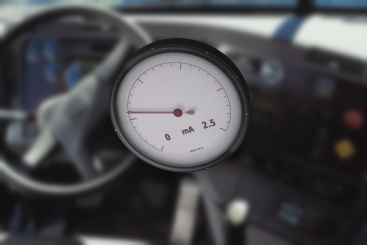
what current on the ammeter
0.6 mA
